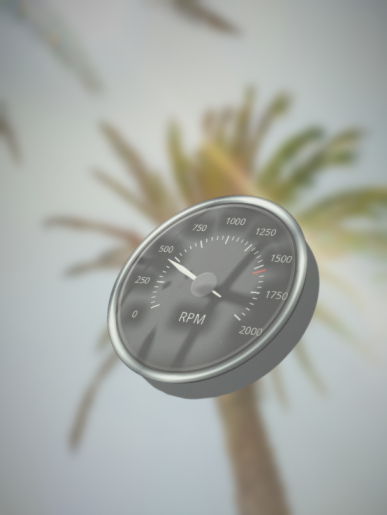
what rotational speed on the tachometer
450 rpm
